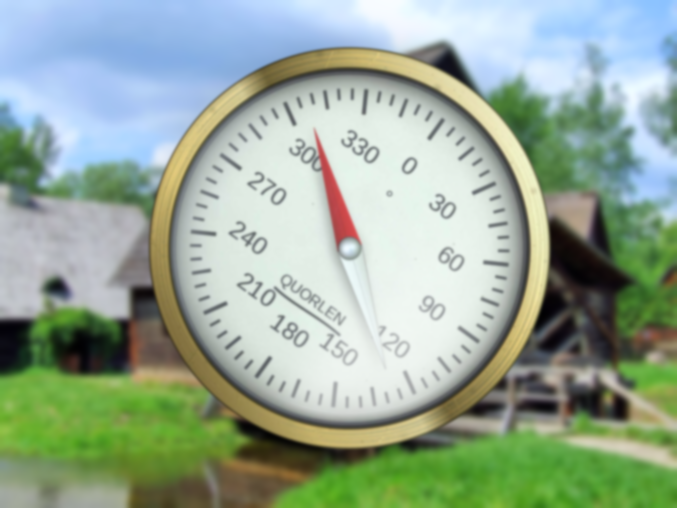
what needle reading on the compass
307.5 °
